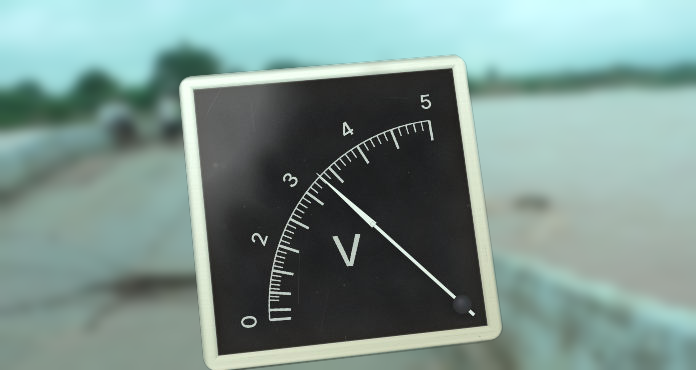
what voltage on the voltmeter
3.3 V
